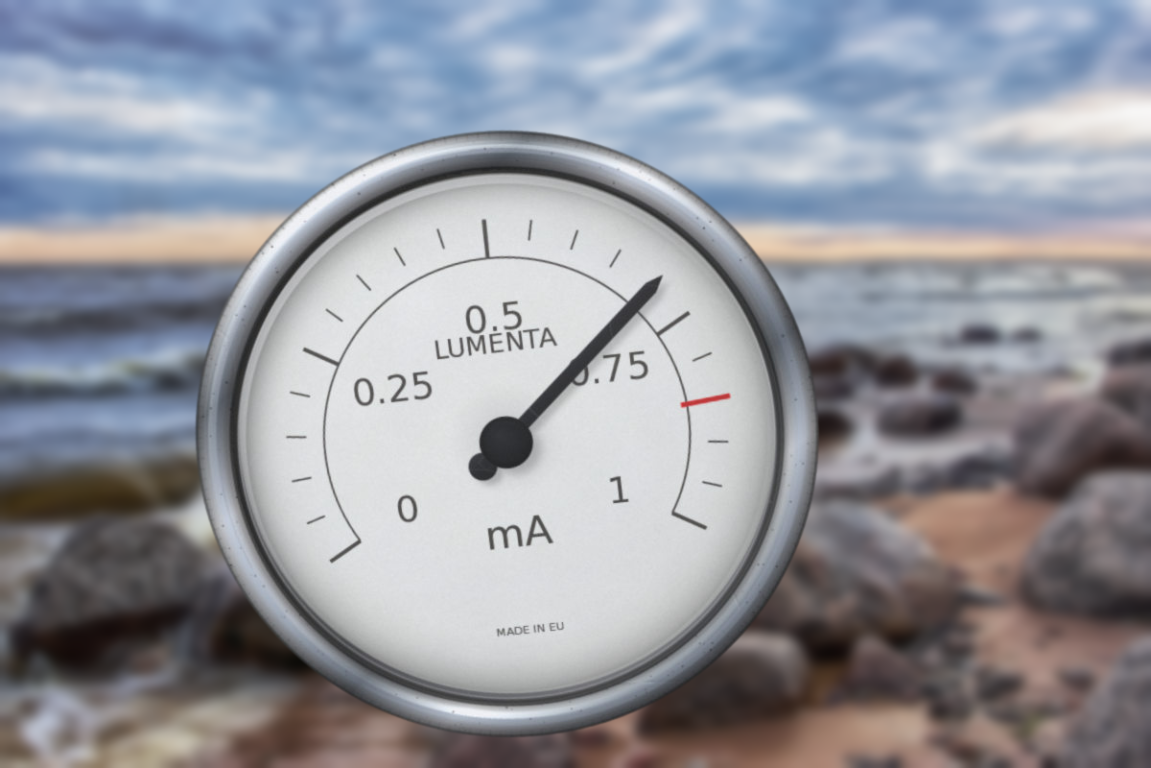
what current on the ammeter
0.7 mA
